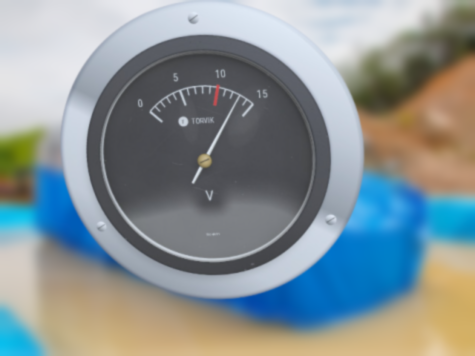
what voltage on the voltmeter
13 V
